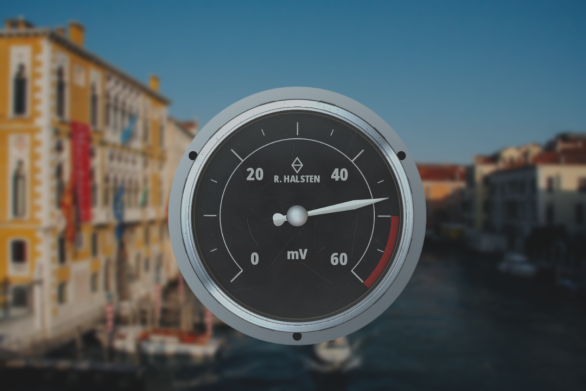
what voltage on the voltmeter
47.5 mV
